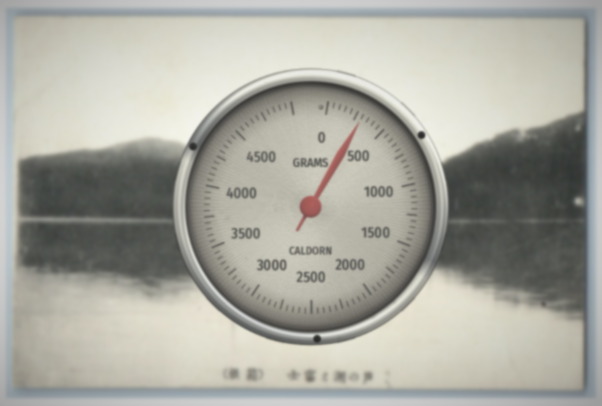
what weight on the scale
300 g
